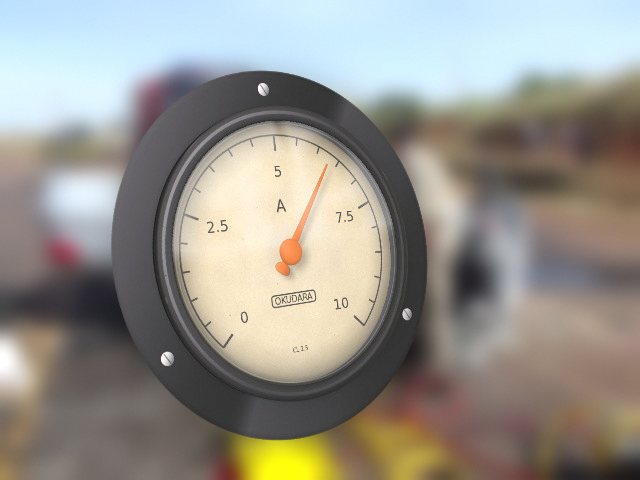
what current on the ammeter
6.25 A
